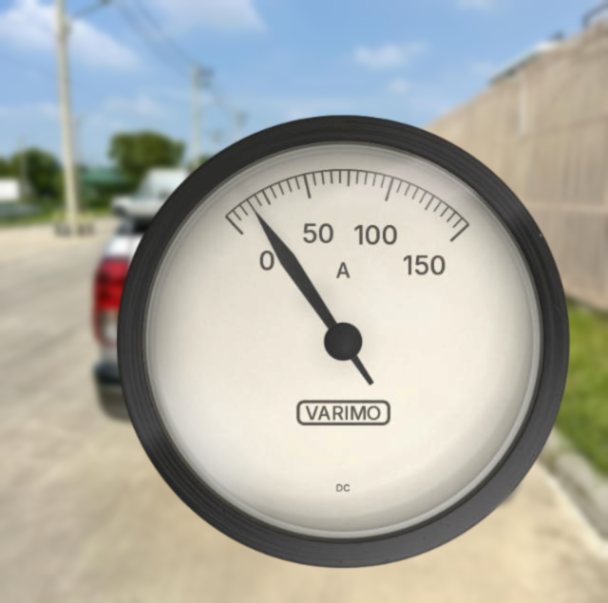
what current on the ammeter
15 A
